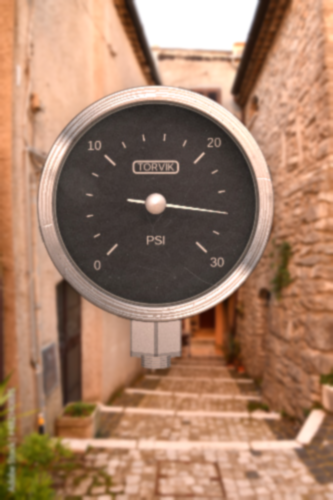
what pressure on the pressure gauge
26 psi
